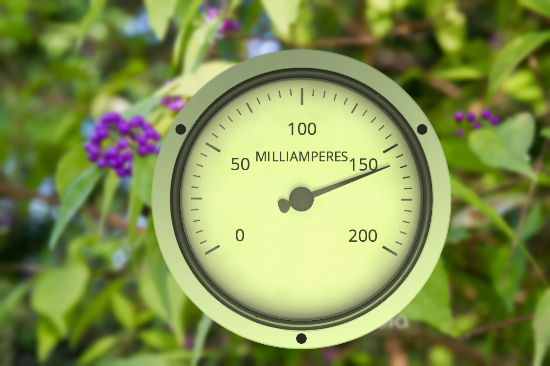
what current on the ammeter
157.5 mA
